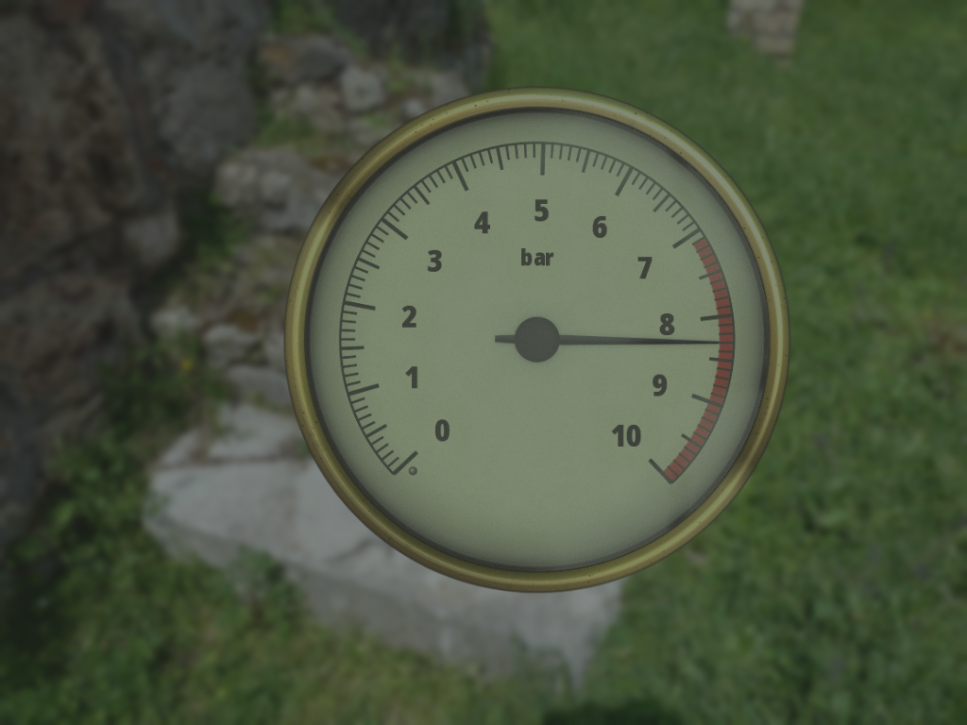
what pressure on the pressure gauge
8.3 bar
